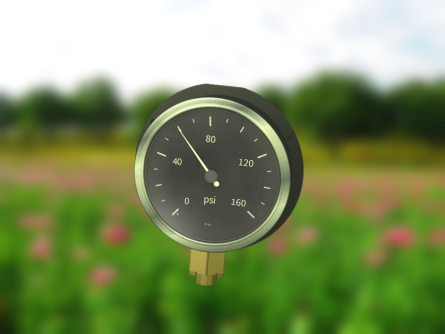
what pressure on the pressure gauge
60 psi
